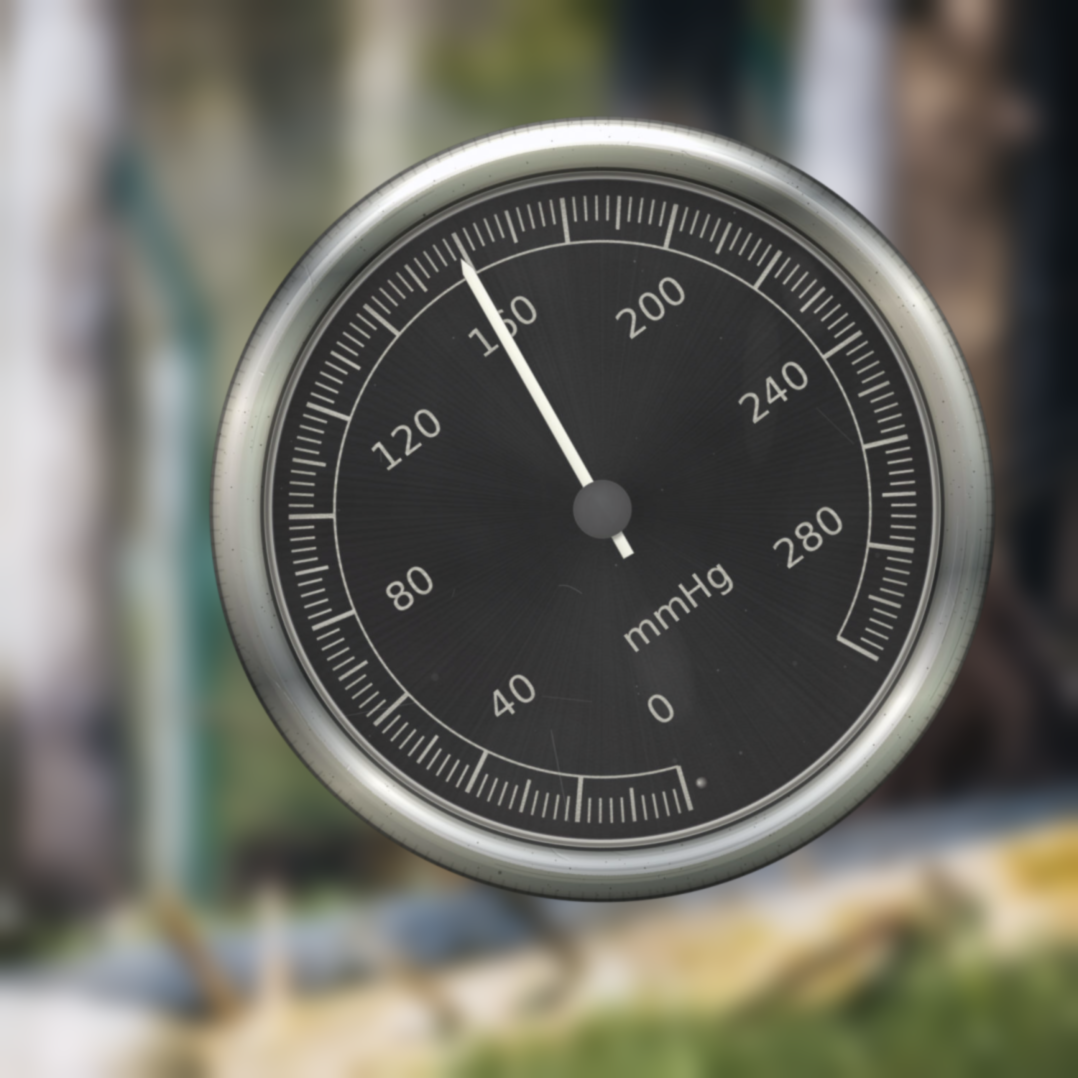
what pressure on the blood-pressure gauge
159 mmHg
